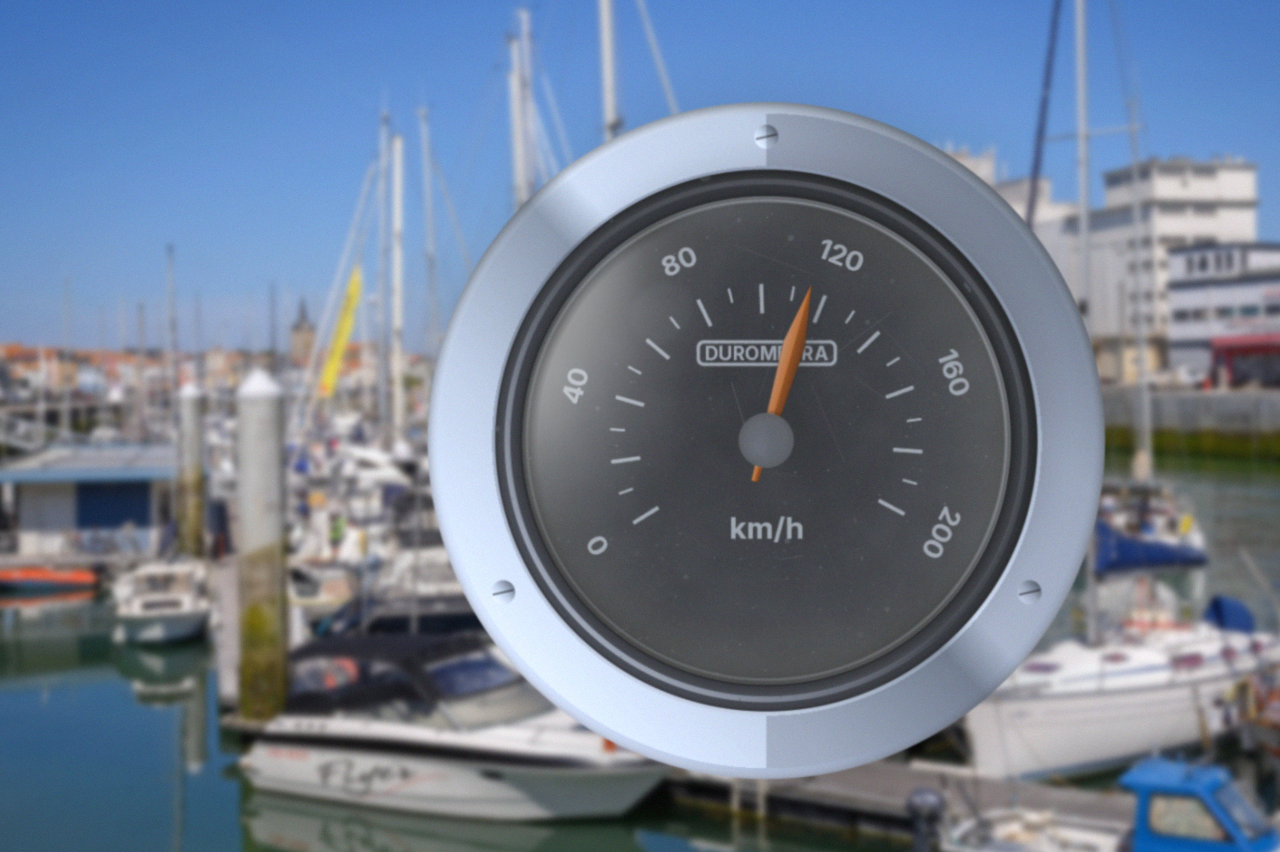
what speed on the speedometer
115 km/h
